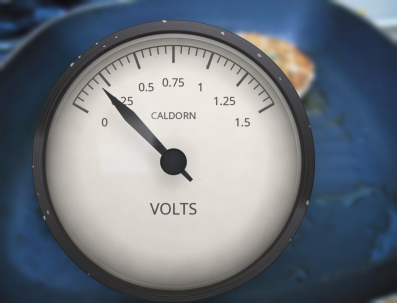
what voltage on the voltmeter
0.2 V
